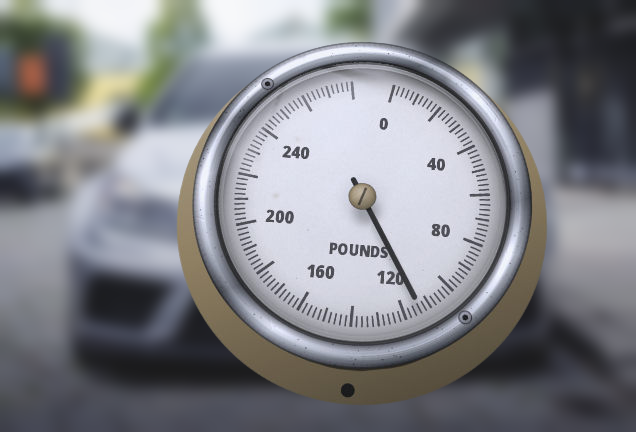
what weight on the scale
114 lb
